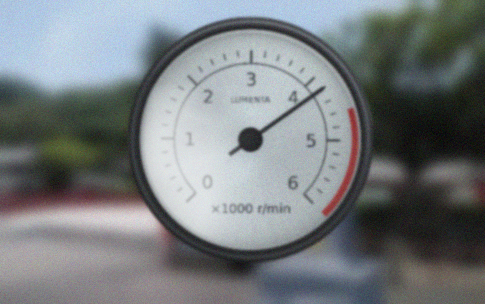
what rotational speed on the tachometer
4200 rpm
